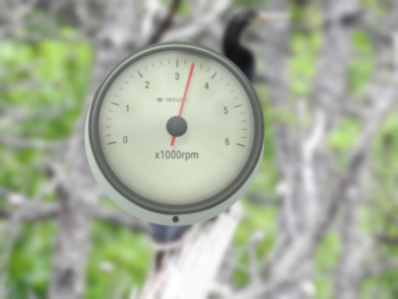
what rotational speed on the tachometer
3400 rpm
